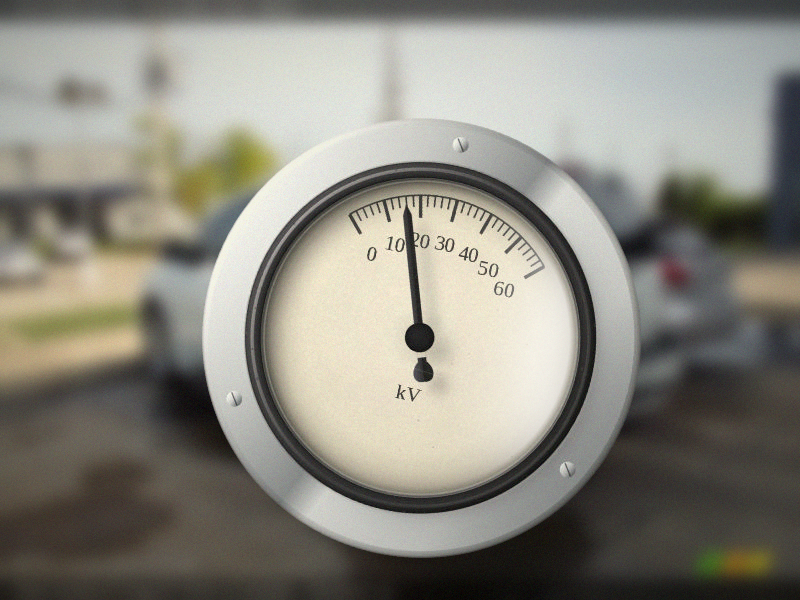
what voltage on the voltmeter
16 kV
